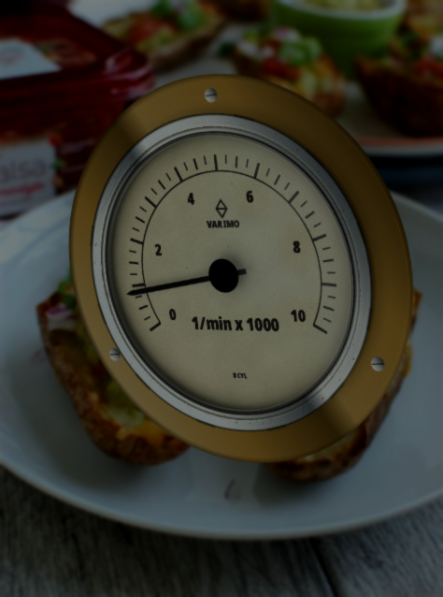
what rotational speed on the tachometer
875 rpm
